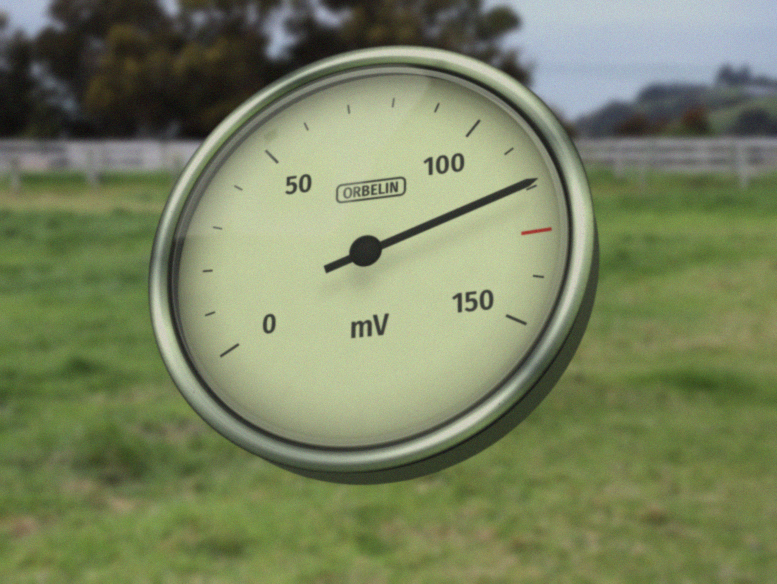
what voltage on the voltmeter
120 mV
